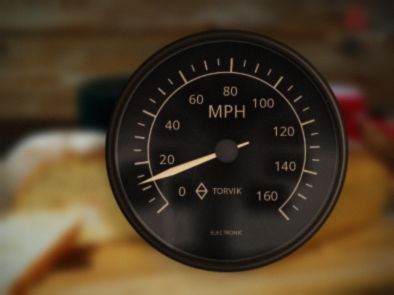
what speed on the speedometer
12.5 mph
